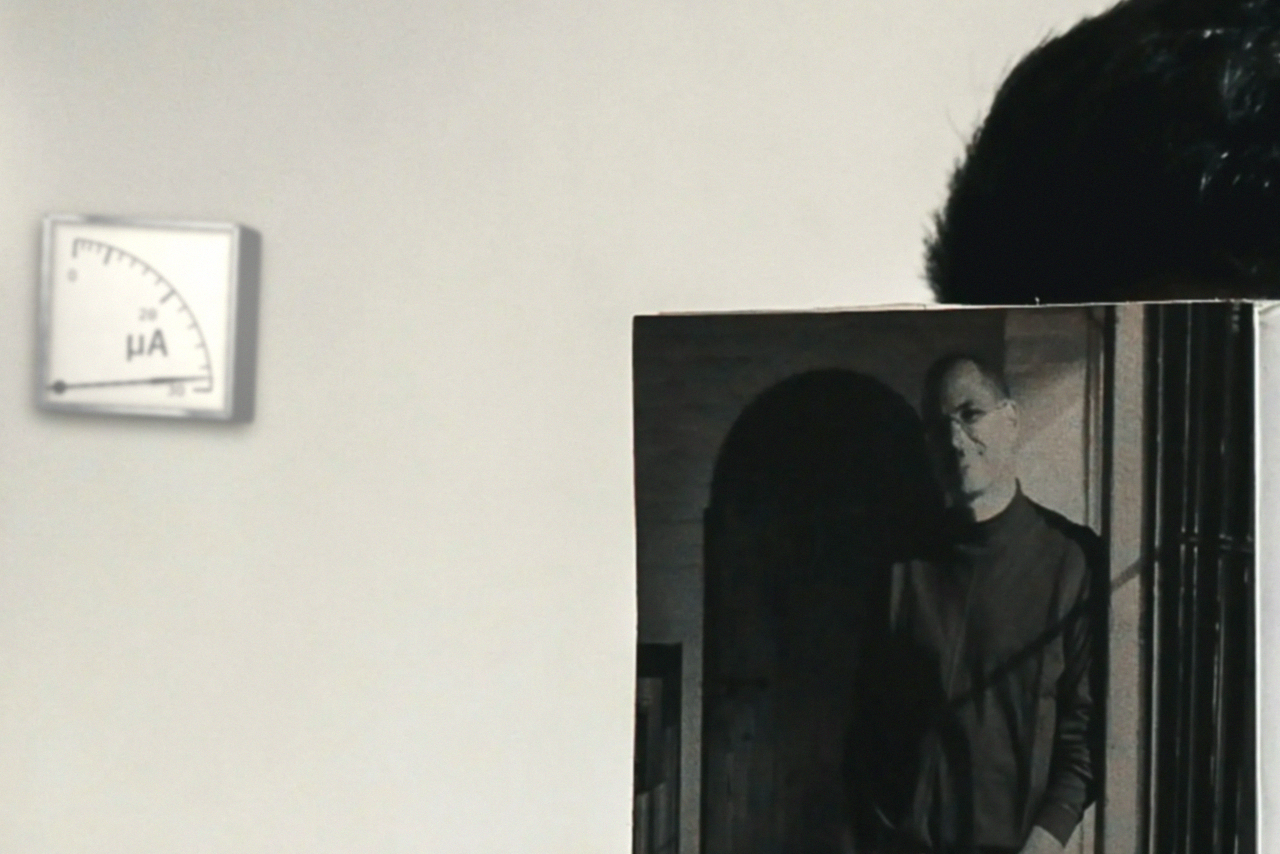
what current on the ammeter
29 µA
